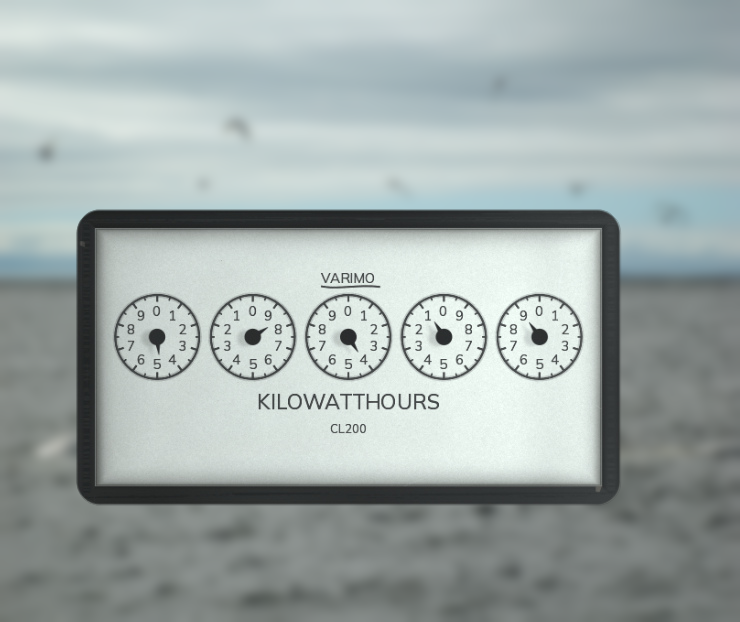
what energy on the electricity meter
48409 kWh
